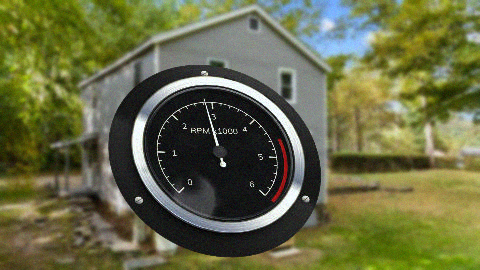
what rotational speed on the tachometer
2800 rpm
